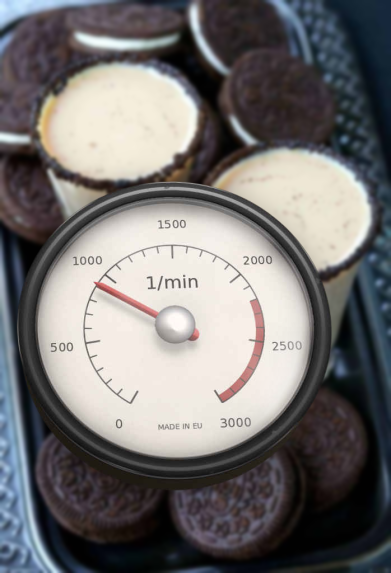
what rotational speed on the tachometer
900 rpm
